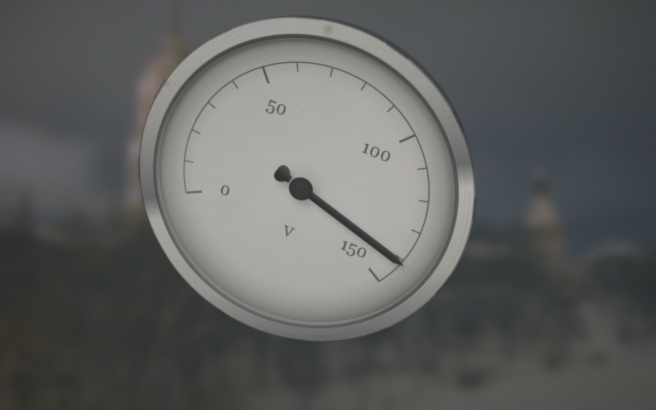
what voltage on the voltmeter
140 V
